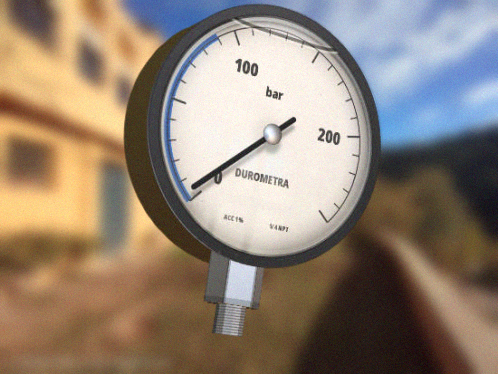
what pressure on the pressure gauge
5 bar
